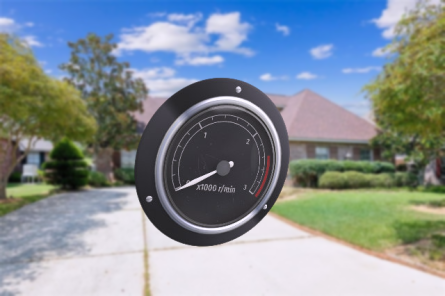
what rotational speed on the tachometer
0 rpm
